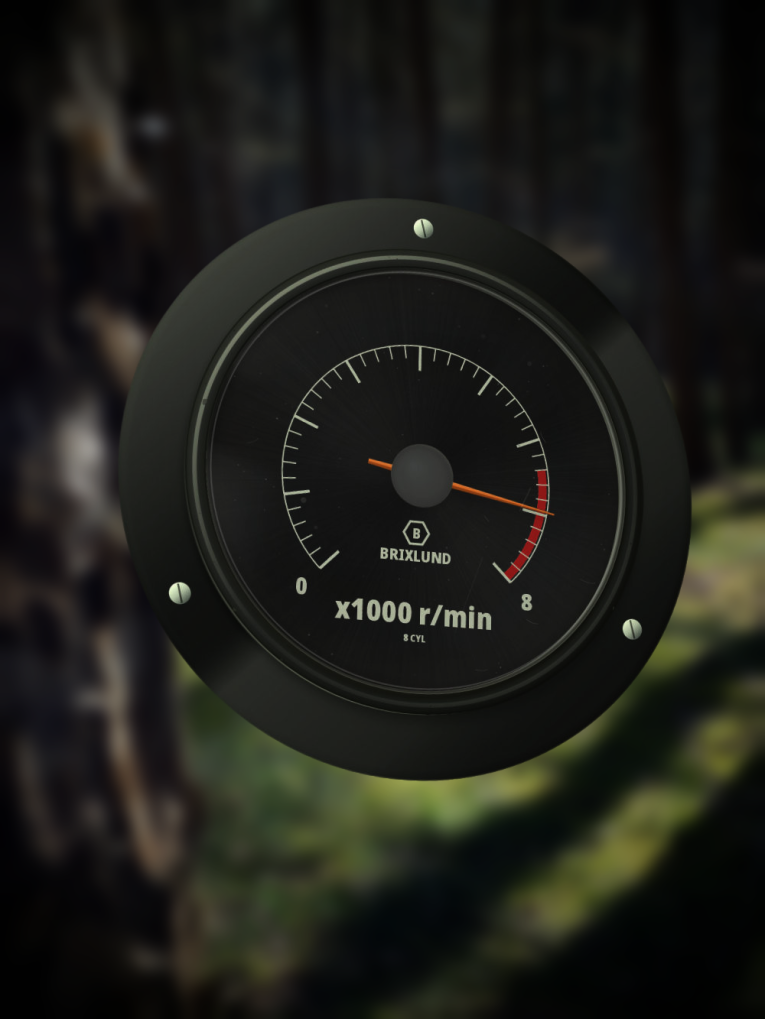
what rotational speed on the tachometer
7000 rpm
